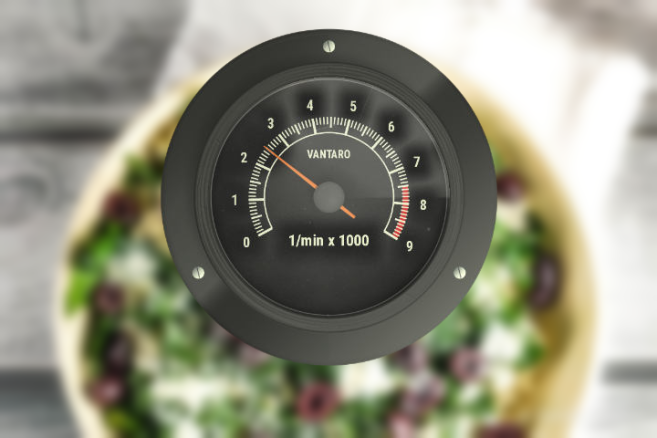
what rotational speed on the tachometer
2500 rpm
